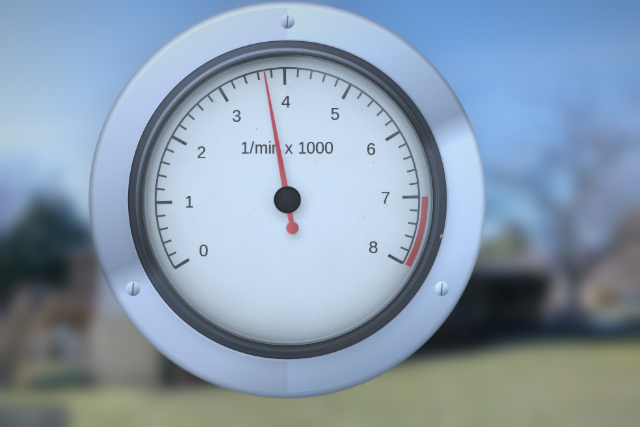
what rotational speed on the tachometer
3700 rpm
